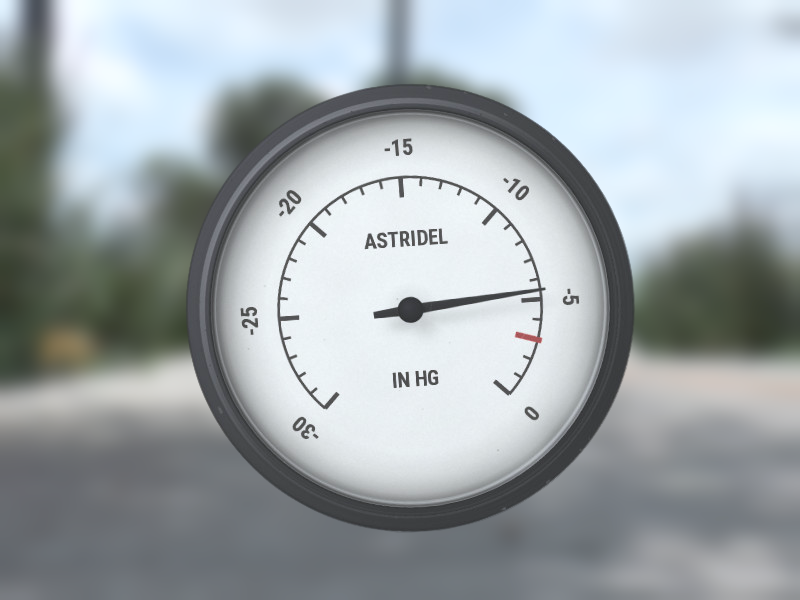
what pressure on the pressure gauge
-5.5 inHg
